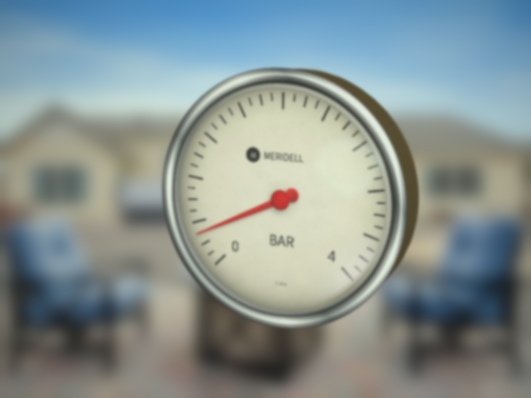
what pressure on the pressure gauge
0.3 bar
